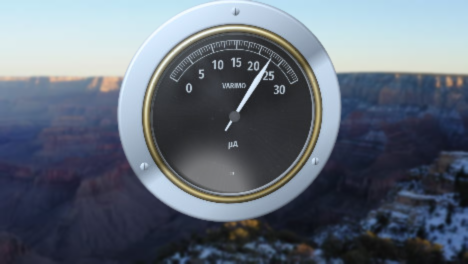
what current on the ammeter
22.5 µA
